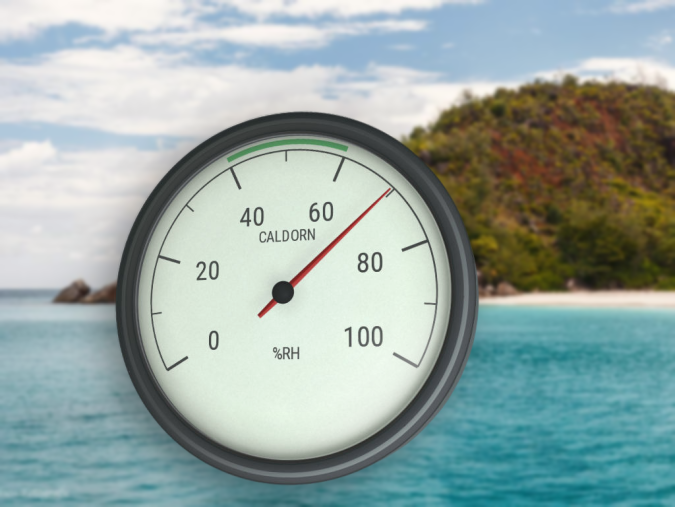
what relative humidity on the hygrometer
70 %
